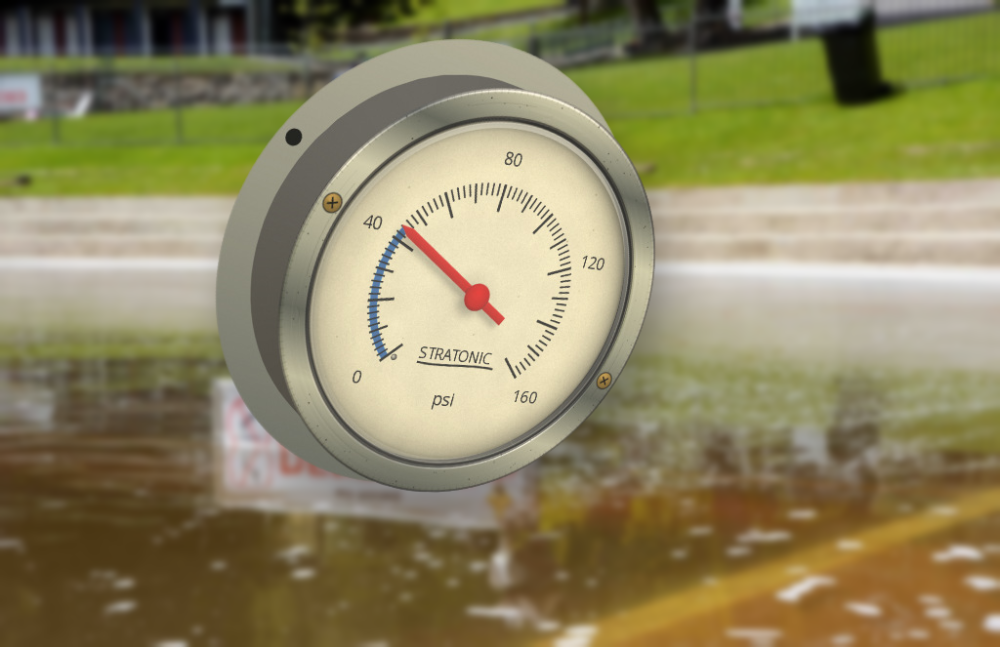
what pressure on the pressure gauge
44 psi
